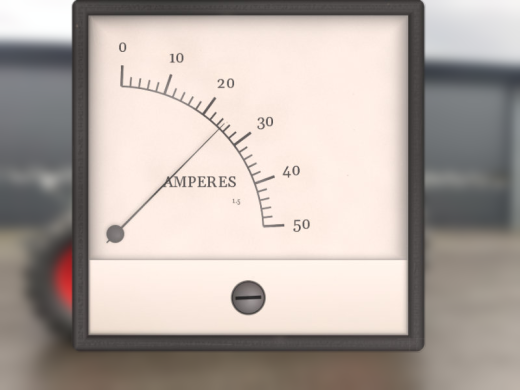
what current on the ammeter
25 A
